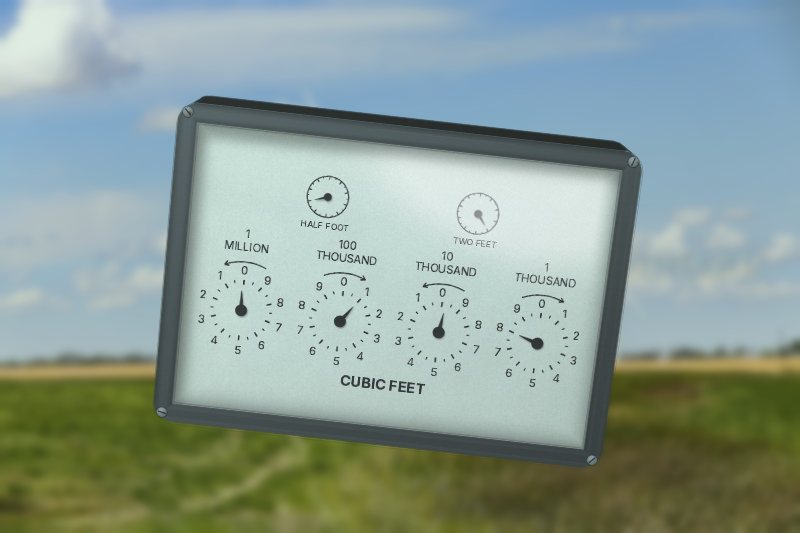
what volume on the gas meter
9800 ft³
